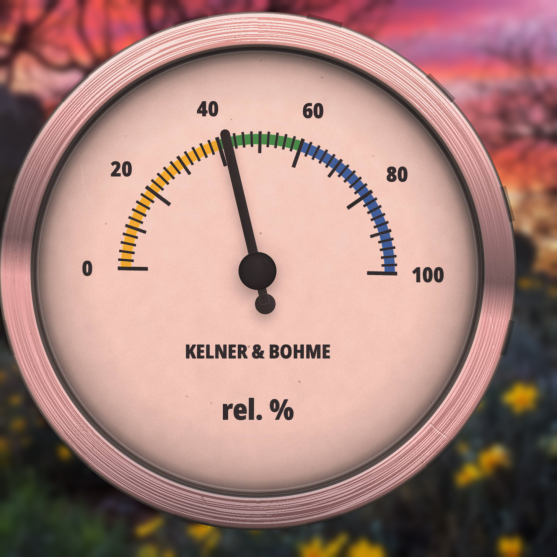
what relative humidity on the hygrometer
42 %
